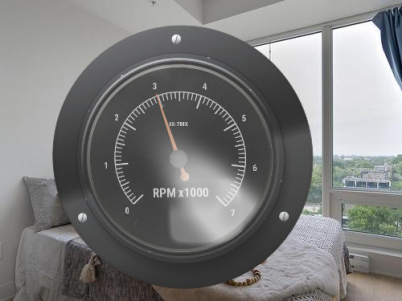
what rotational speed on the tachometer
3000 rpm
